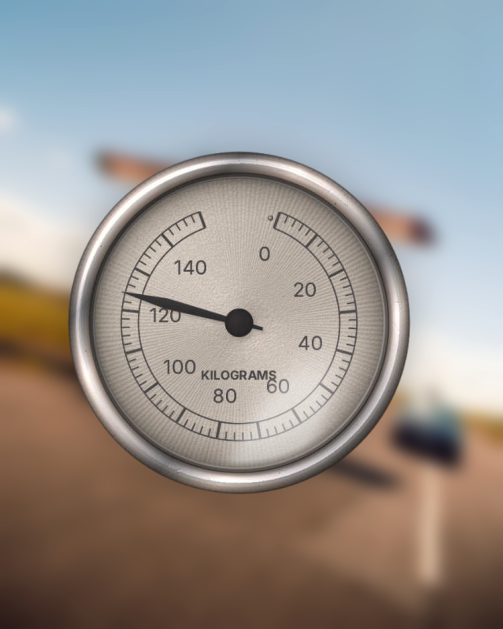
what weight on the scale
124 kg
